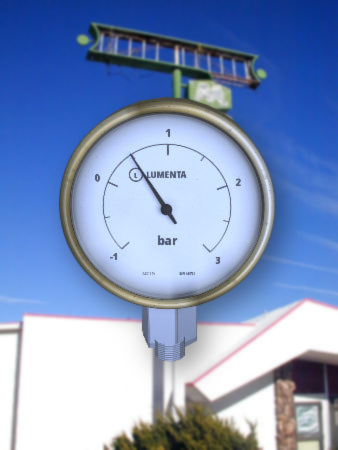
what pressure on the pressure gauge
0.5 bar
